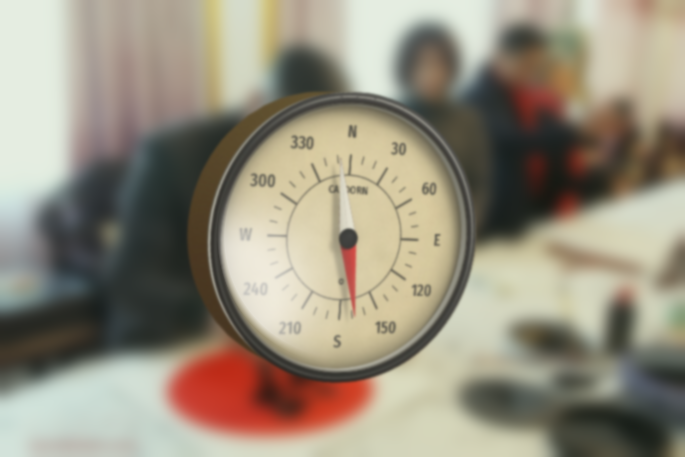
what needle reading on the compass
170 °
